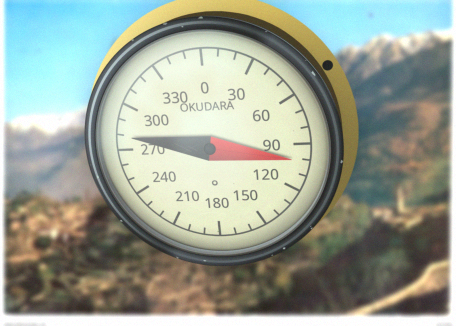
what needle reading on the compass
100 °
